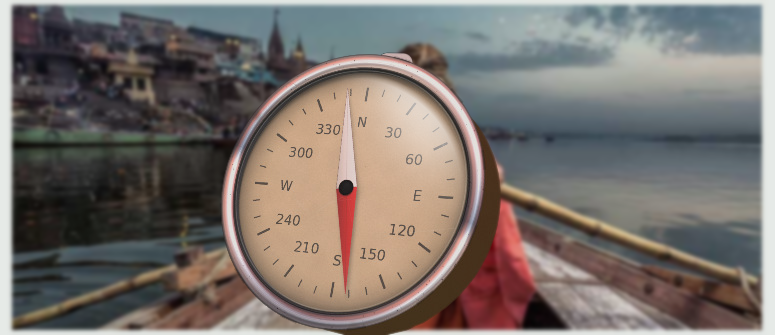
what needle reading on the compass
170 °
